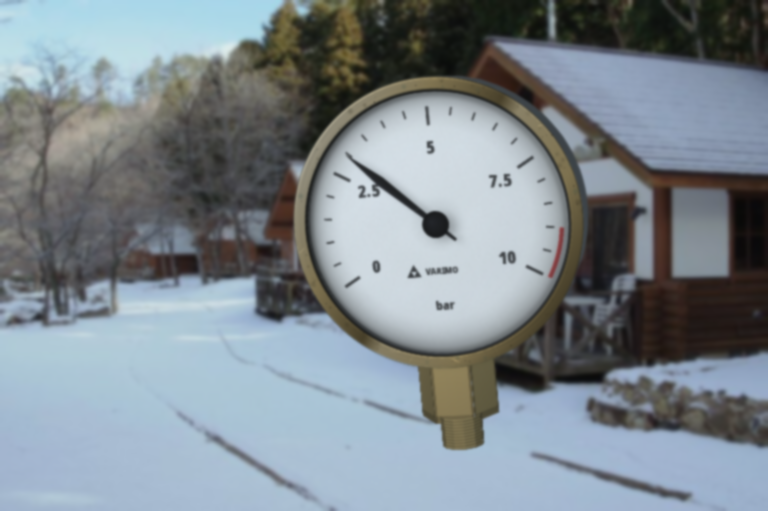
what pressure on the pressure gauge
3 bar
